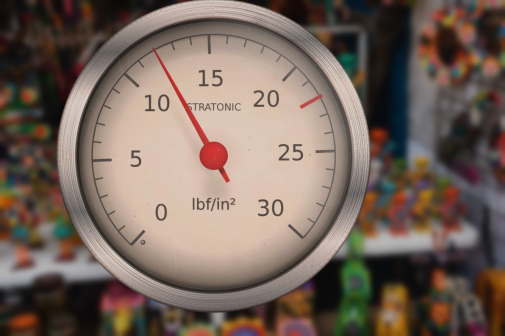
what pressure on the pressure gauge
12 psi
